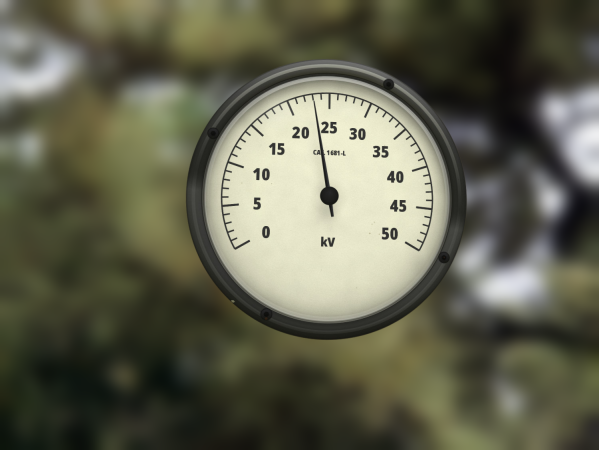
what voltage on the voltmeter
23 kV
